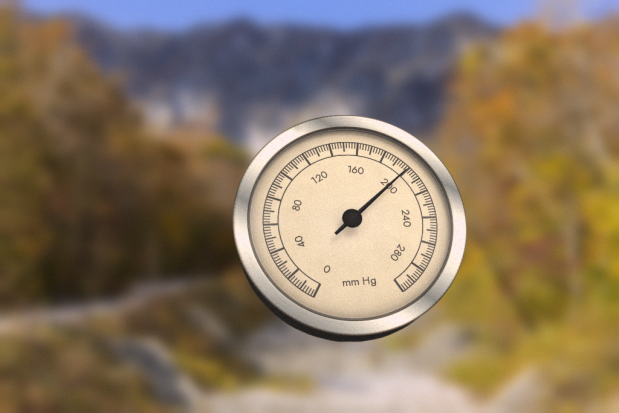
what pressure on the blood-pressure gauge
200 mmHg
